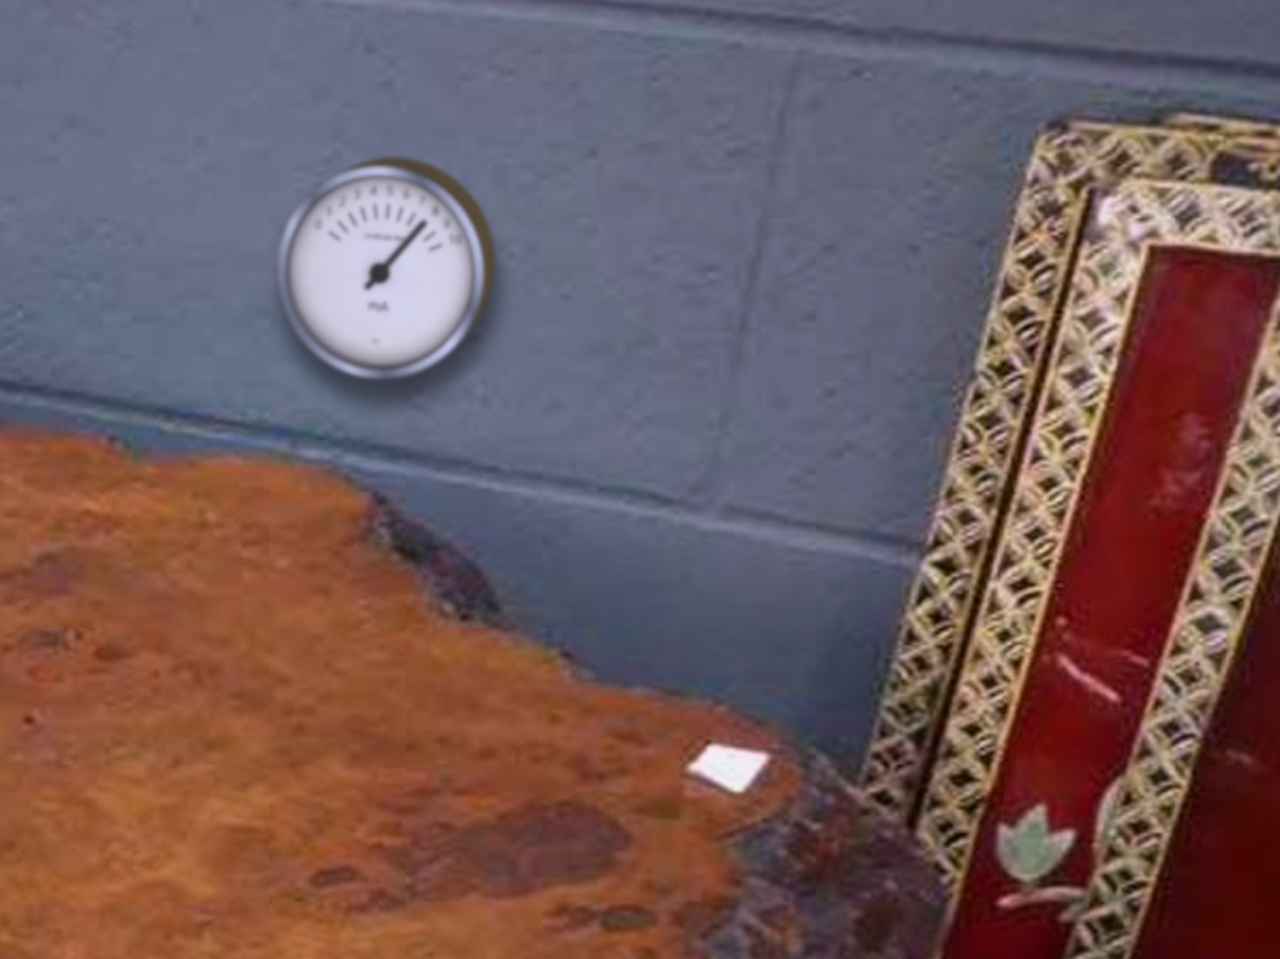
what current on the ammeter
8 mA
